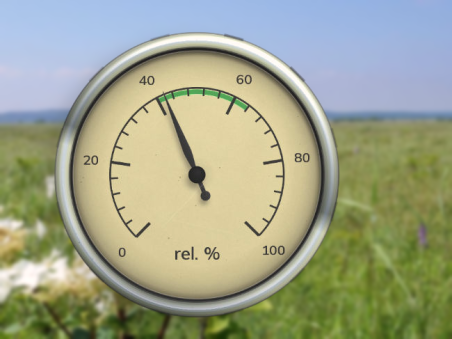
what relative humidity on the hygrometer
42 %
